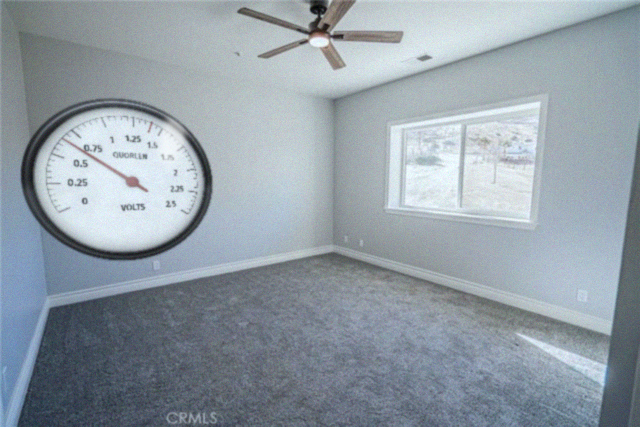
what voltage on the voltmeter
0.65 V
